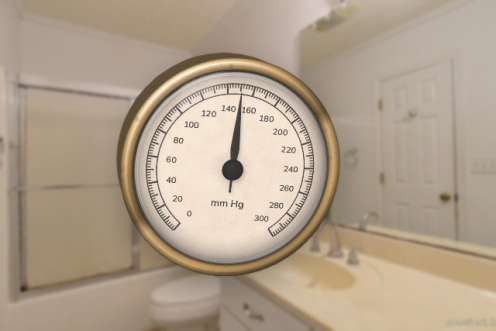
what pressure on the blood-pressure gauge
150 mmHg
